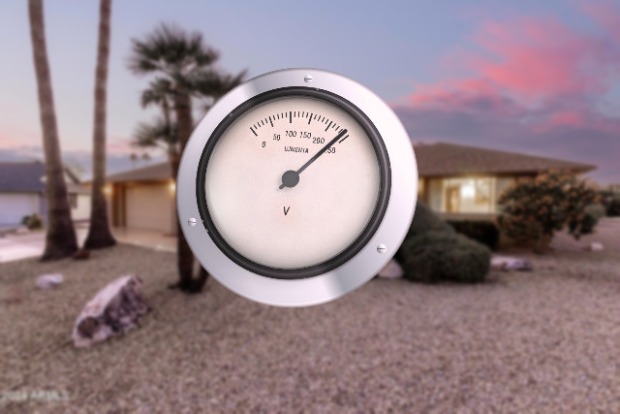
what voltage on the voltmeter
240 V
